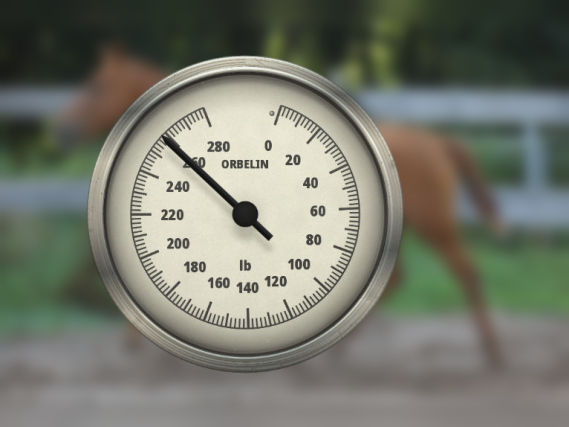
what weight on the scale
258 lb
